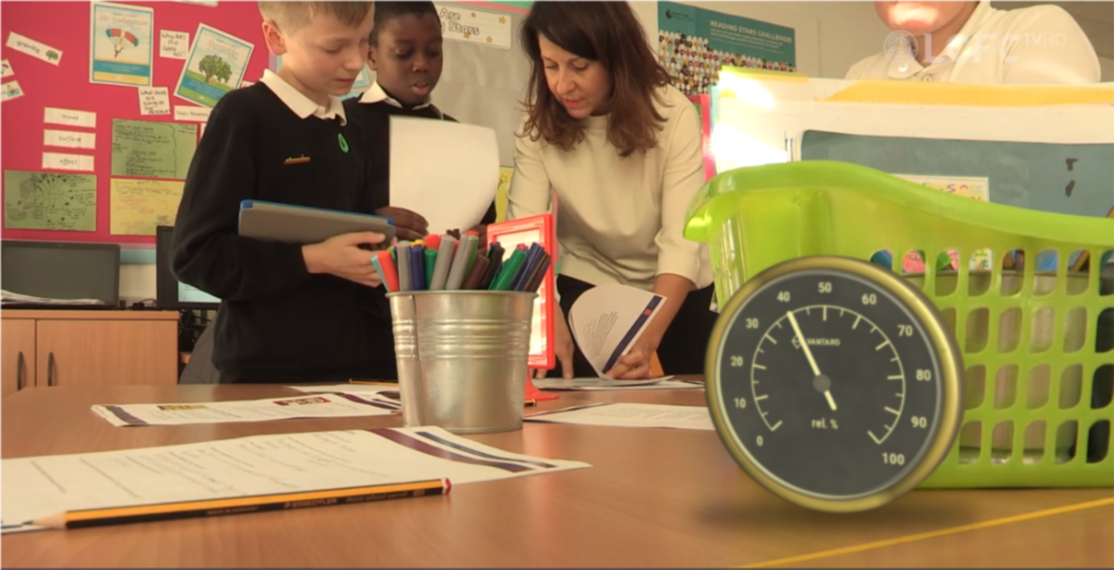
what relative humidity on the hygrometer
40 %
